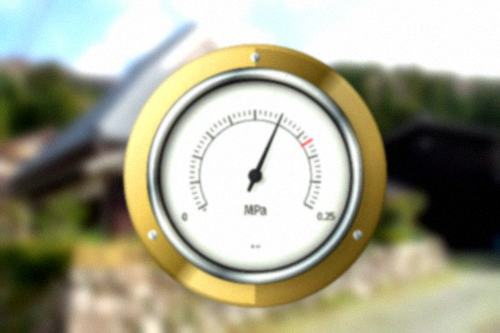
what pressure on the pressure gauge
0.15 MPa
